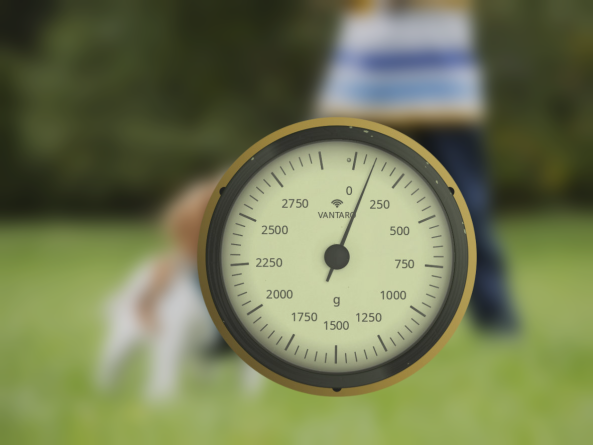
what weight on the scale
100 g
